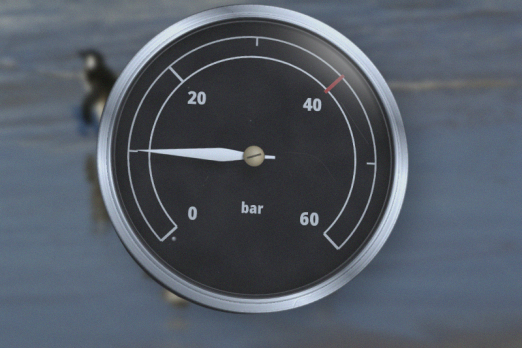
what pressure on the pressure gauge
10 bar
